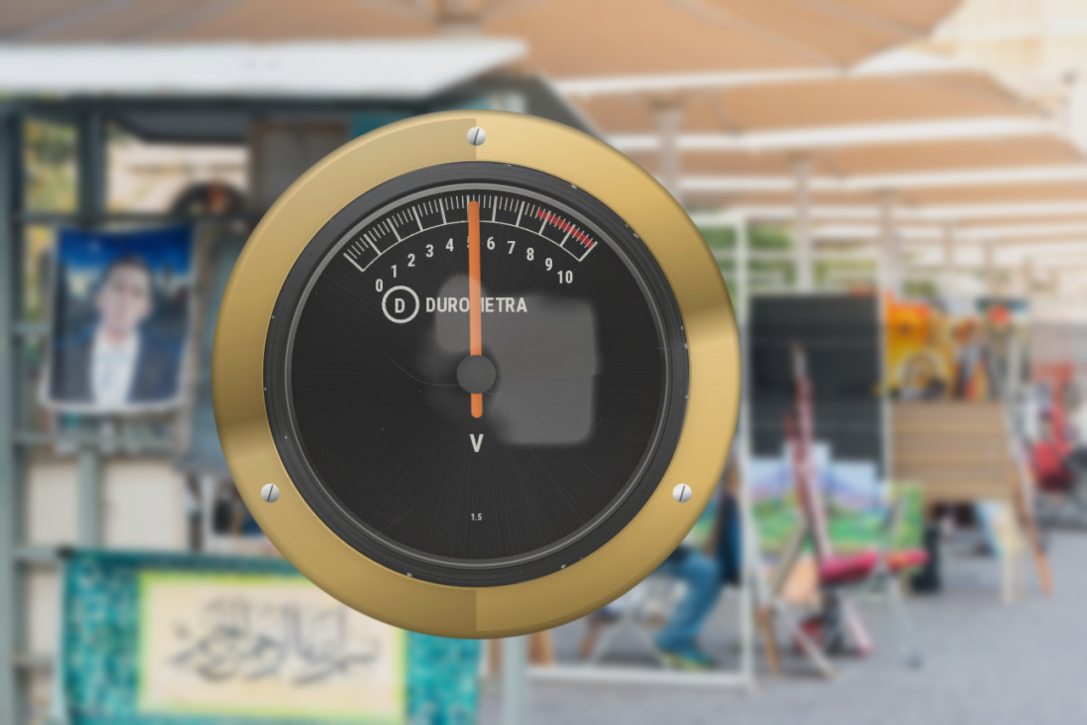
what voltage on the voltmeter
5.2 V
